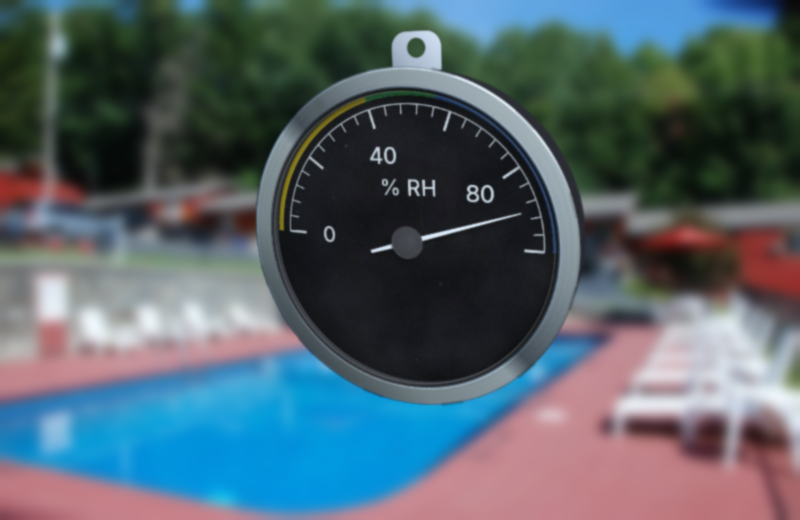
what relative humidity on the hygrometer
90 %
